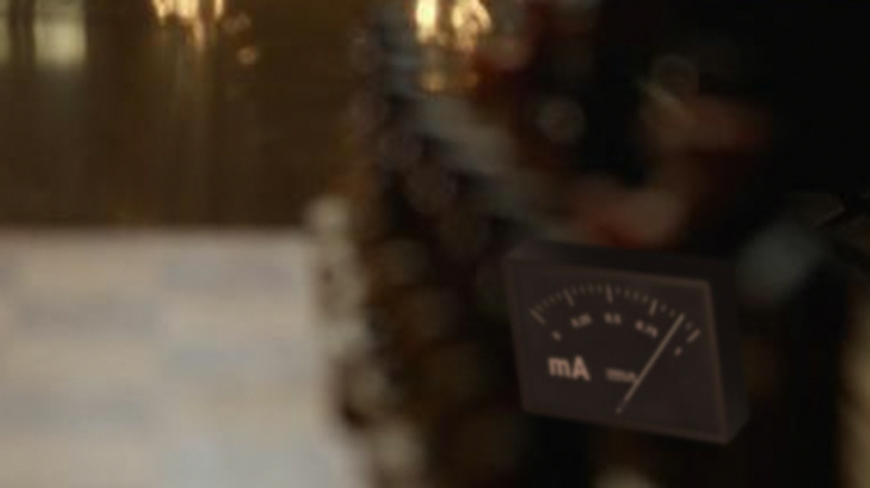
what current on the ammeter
0.9 mA
